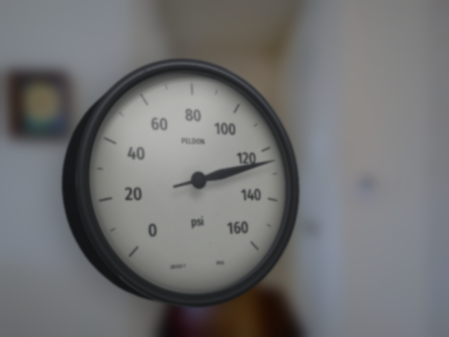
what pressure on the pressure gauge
125 psi
